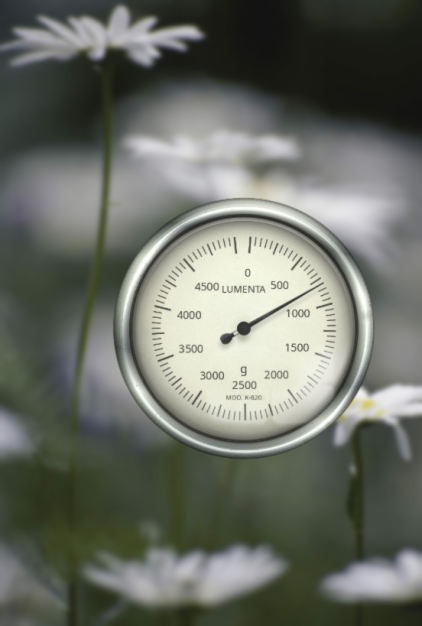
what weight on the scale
800 g
